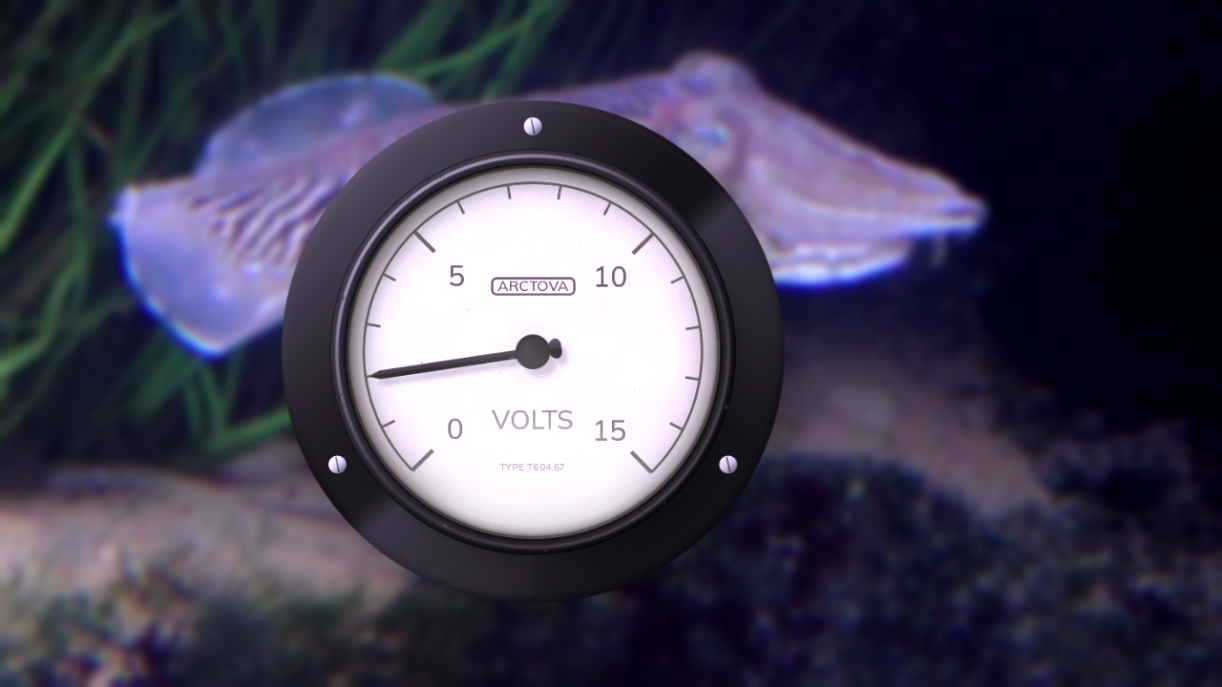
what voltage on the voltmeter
2 V
